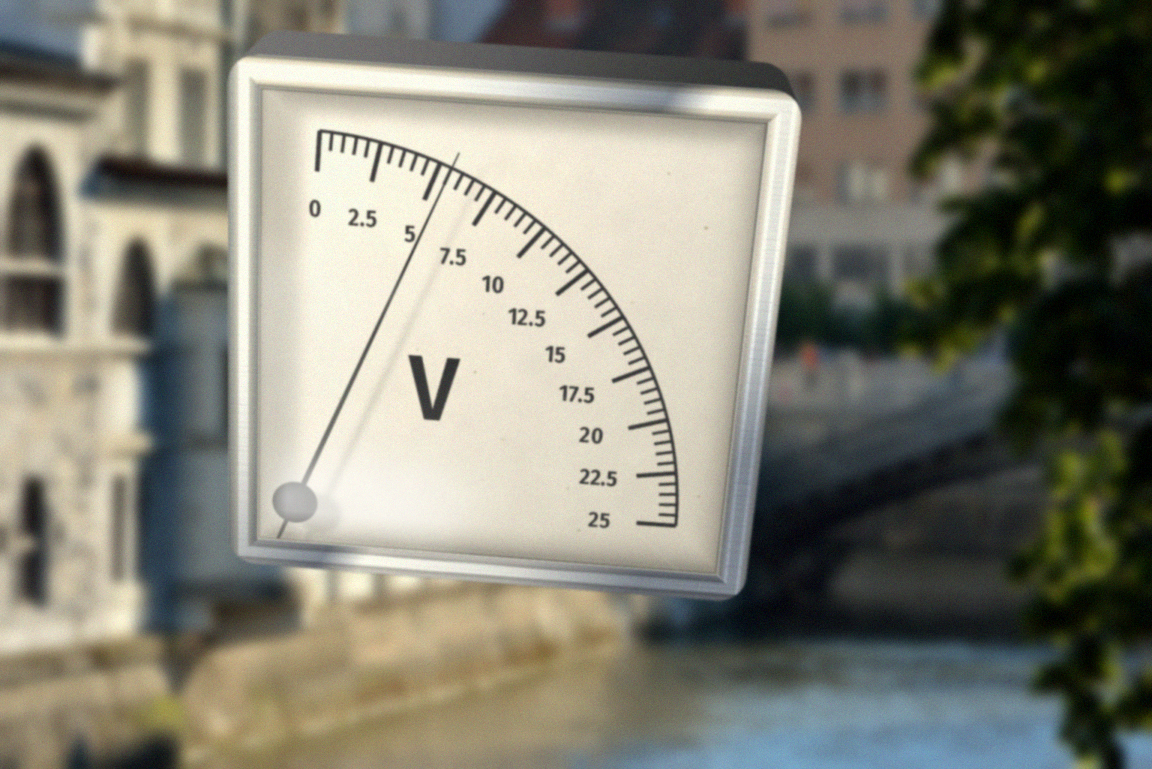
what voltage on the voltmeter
5.5 V
